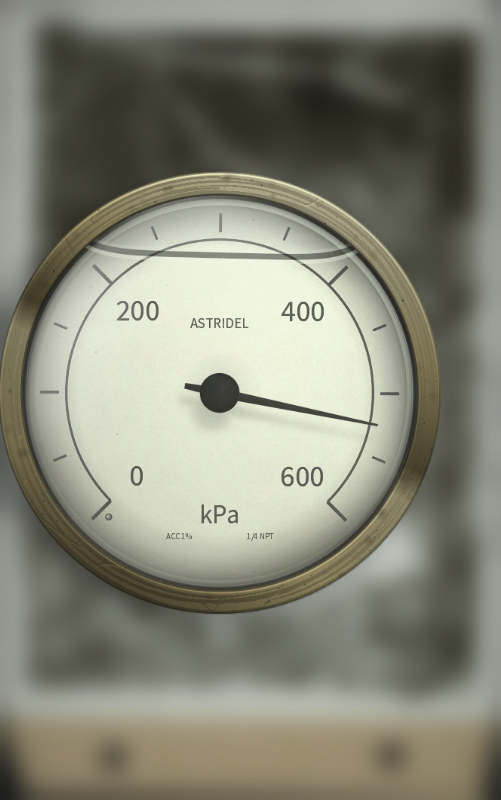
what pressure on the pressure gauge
525 kPa
